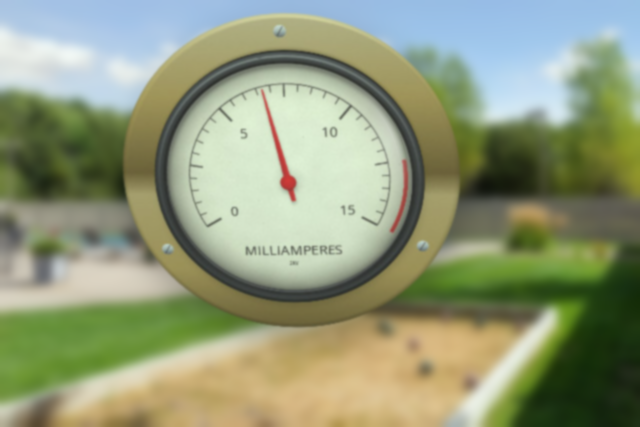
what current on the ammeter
6.75 mA
